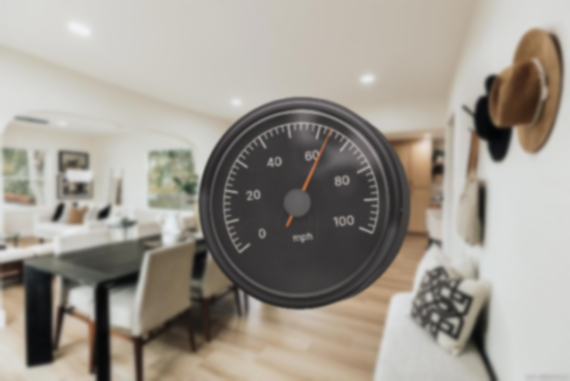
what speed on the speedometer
64 mph
